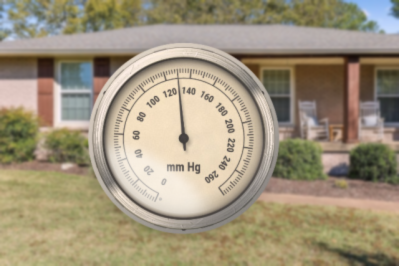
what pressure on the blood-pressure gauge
130 mmHg
